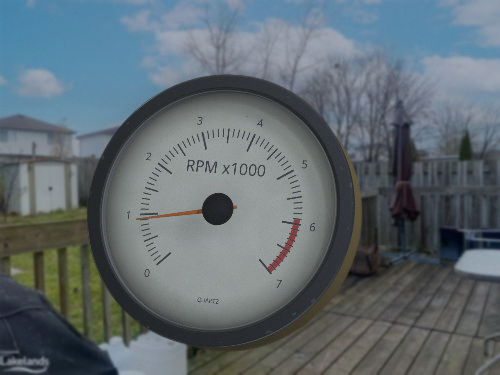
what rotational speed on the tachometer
900 rpm
